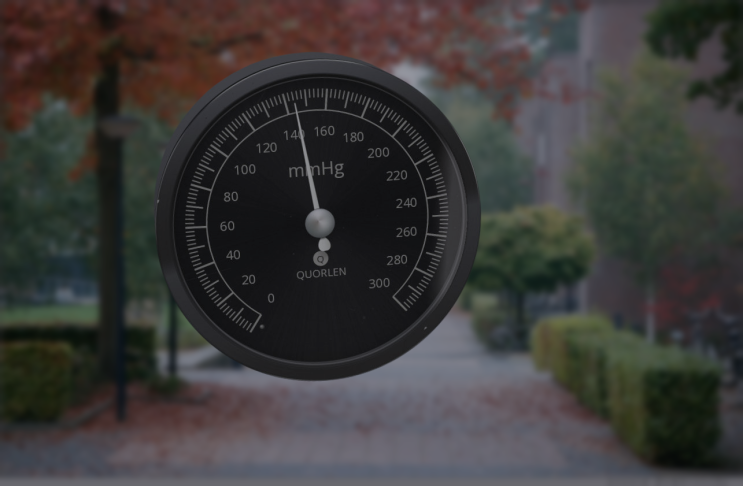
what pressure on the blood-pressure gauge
144 mmHg
